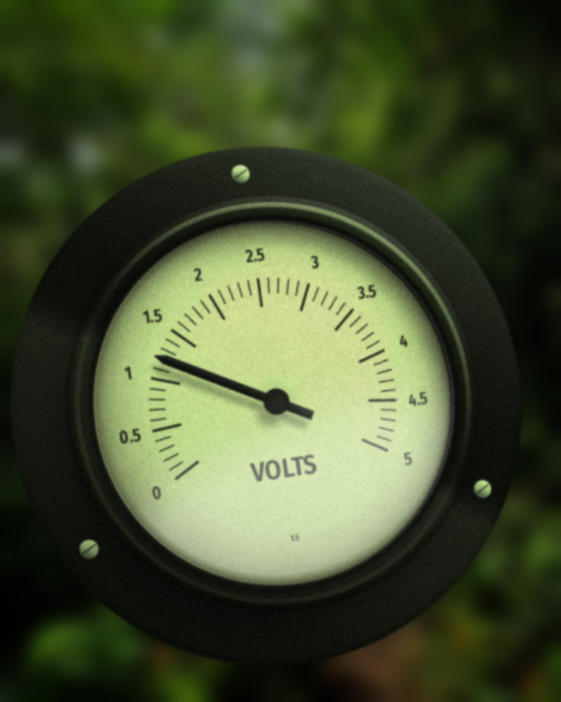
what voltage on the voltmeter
1.2 V
